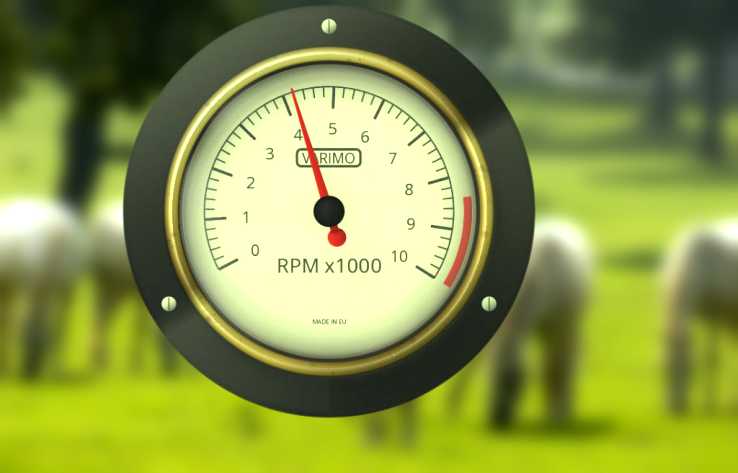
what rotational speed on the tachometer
4200 rpm
